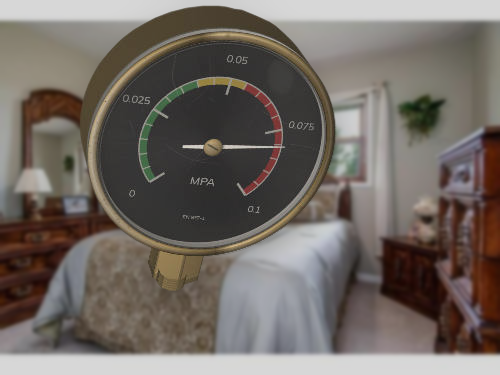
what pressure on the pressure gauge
0.08 MPa
